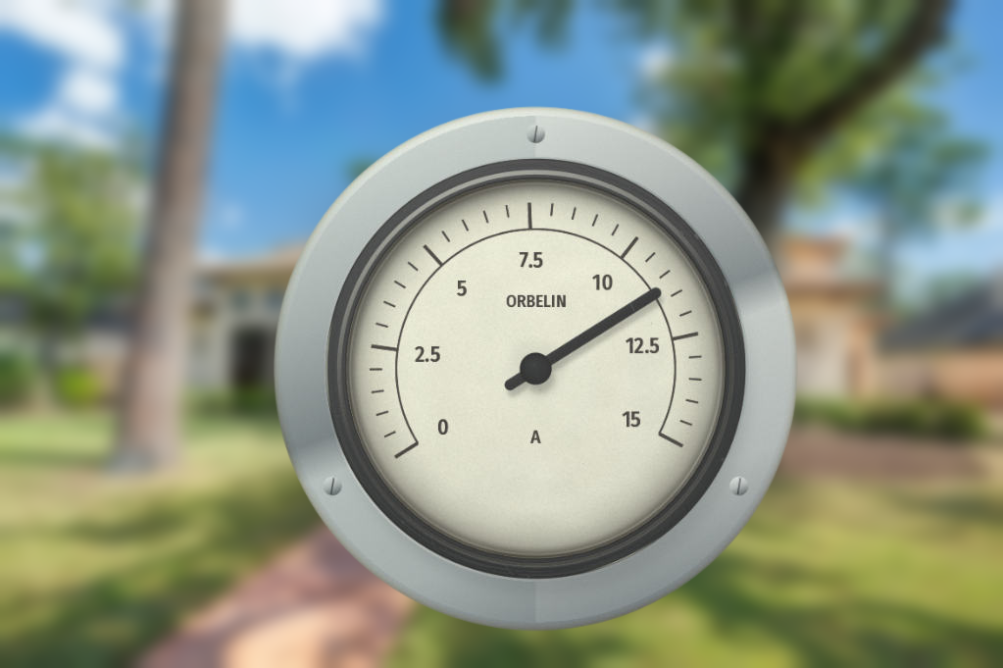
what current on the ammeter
11.25 A
